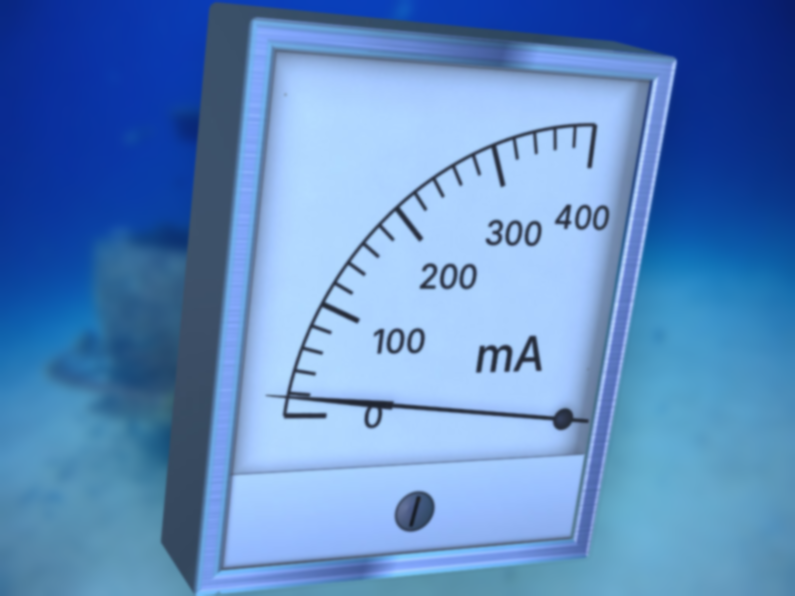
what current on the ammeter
20 mA
